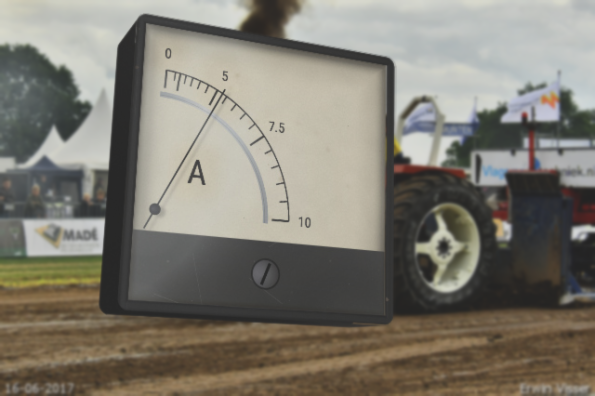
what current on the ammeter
5.25 A
